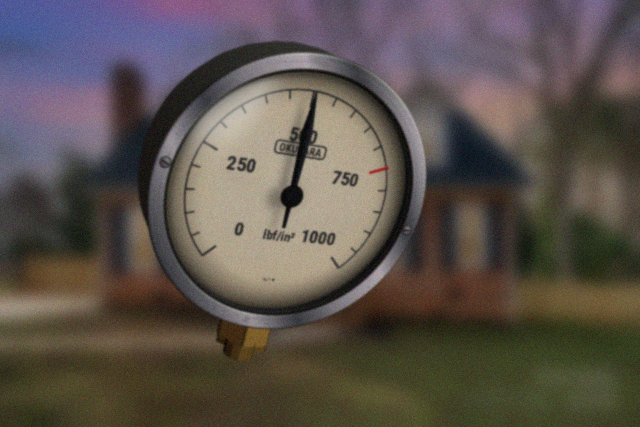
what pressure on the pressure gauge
500 psi
